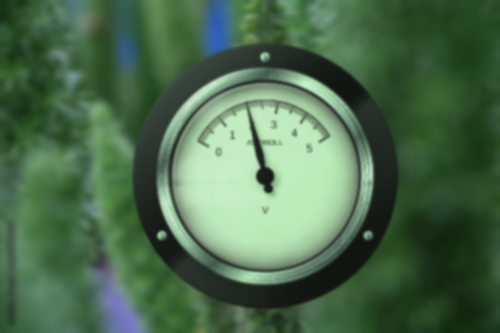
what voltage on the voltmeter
2 V
